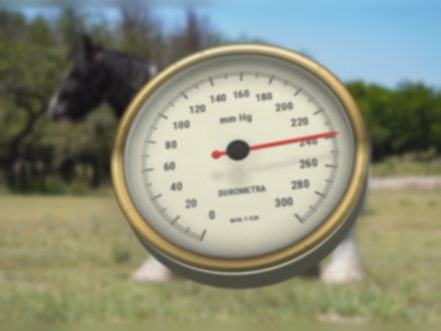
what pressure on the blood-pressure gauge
240 mmHg
